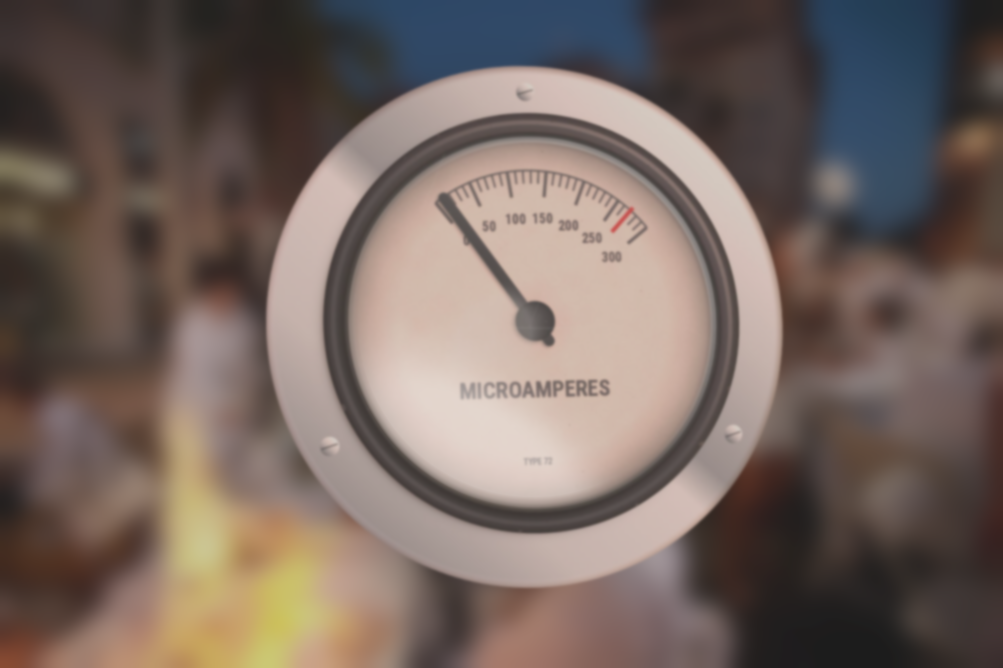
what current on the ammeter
10 µA
